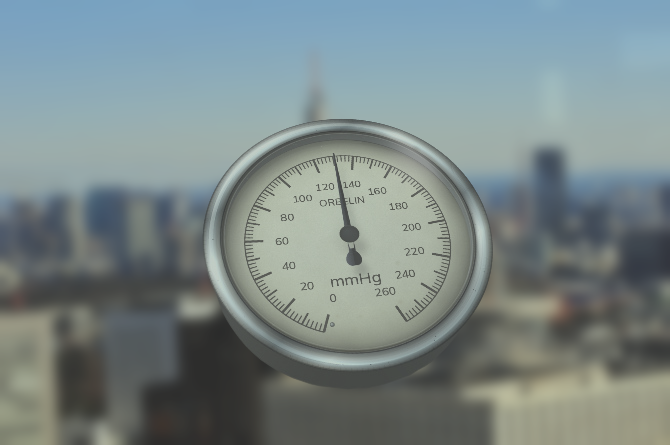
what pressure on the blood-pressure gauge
130 mmHg
